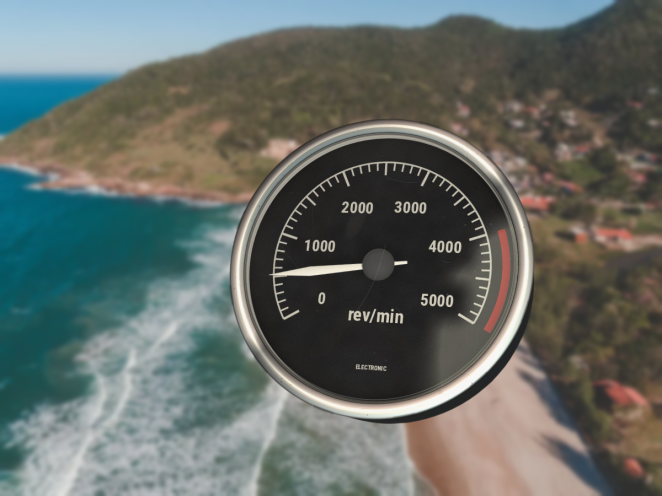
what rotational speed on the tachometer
500 rpm
